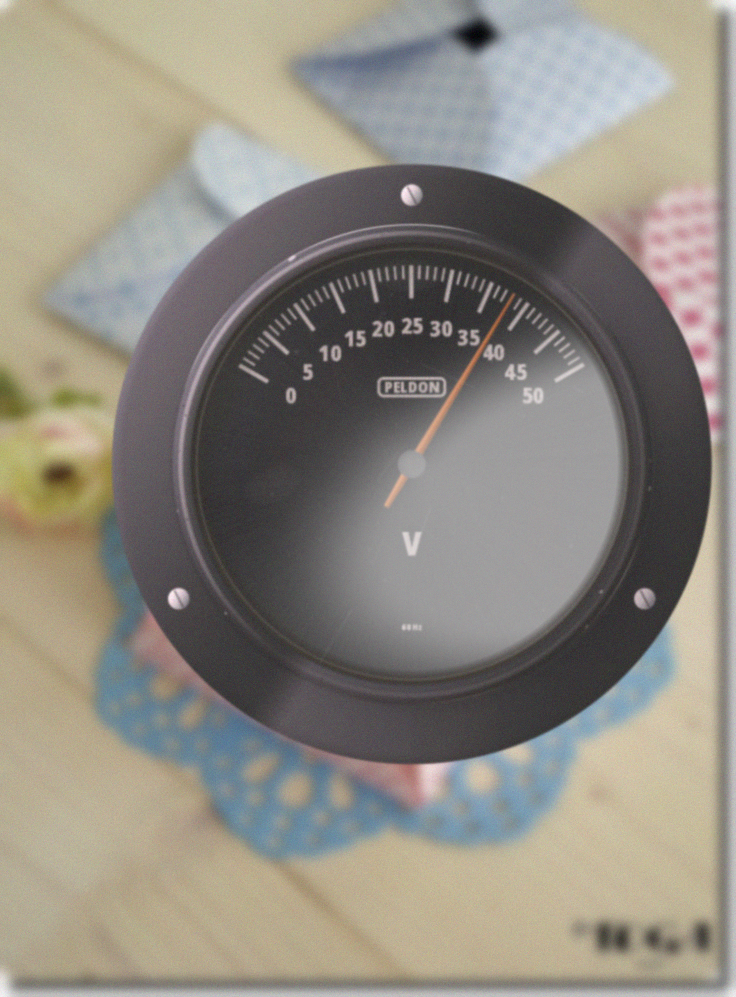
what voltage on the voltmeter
38 V
